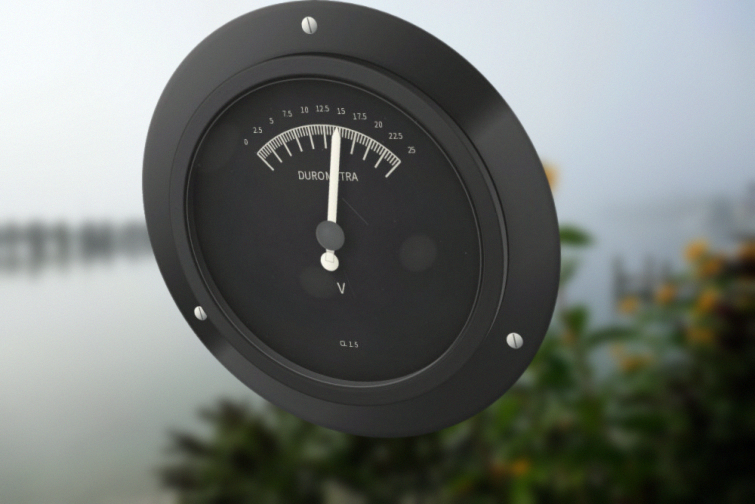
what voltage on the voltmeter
15 V
